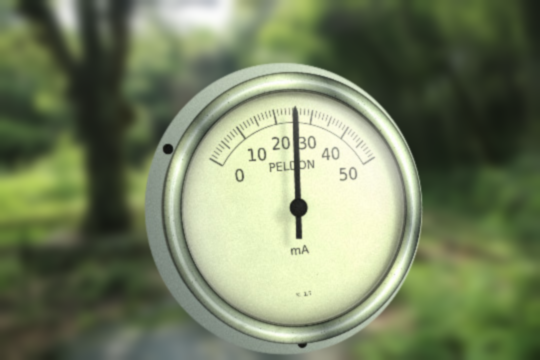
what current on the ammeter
25 mA
